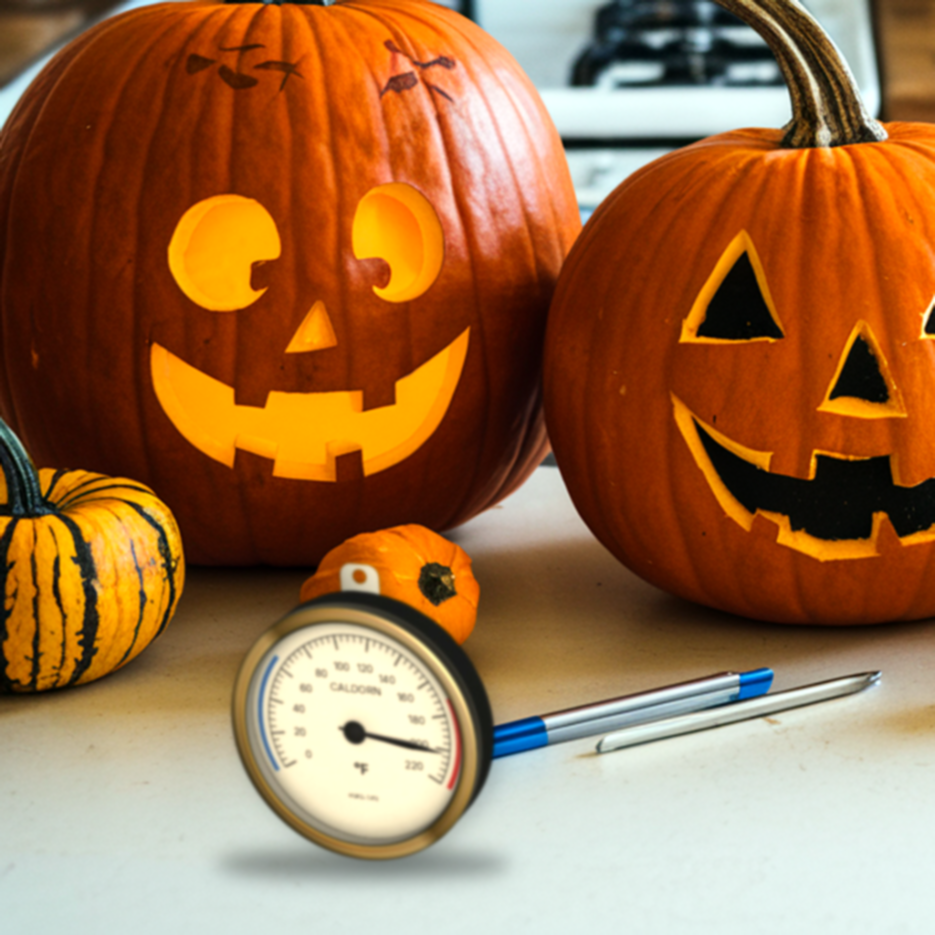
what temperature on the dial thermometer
200 °F
